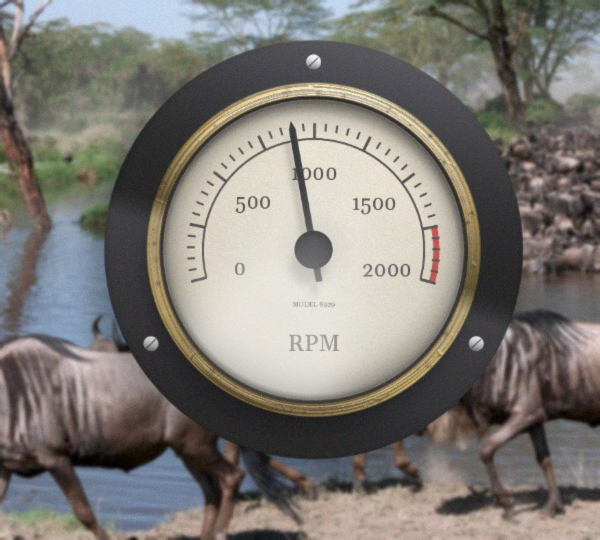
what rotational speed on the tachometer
900 rpm
